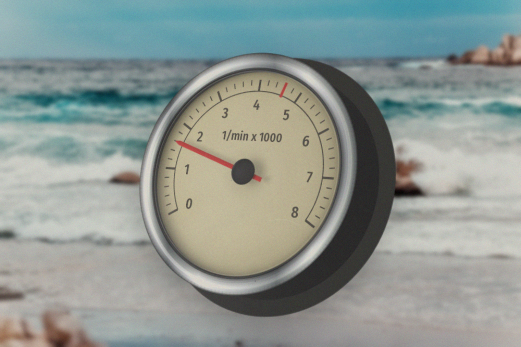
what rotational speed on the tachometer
1600 rpm
